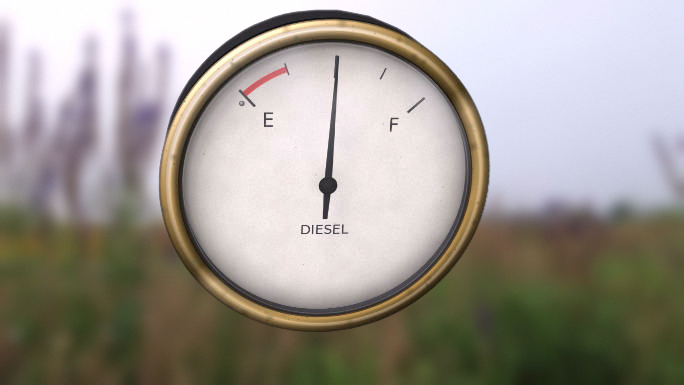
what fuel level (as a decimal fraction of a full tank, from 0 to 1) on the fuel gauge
0.5
